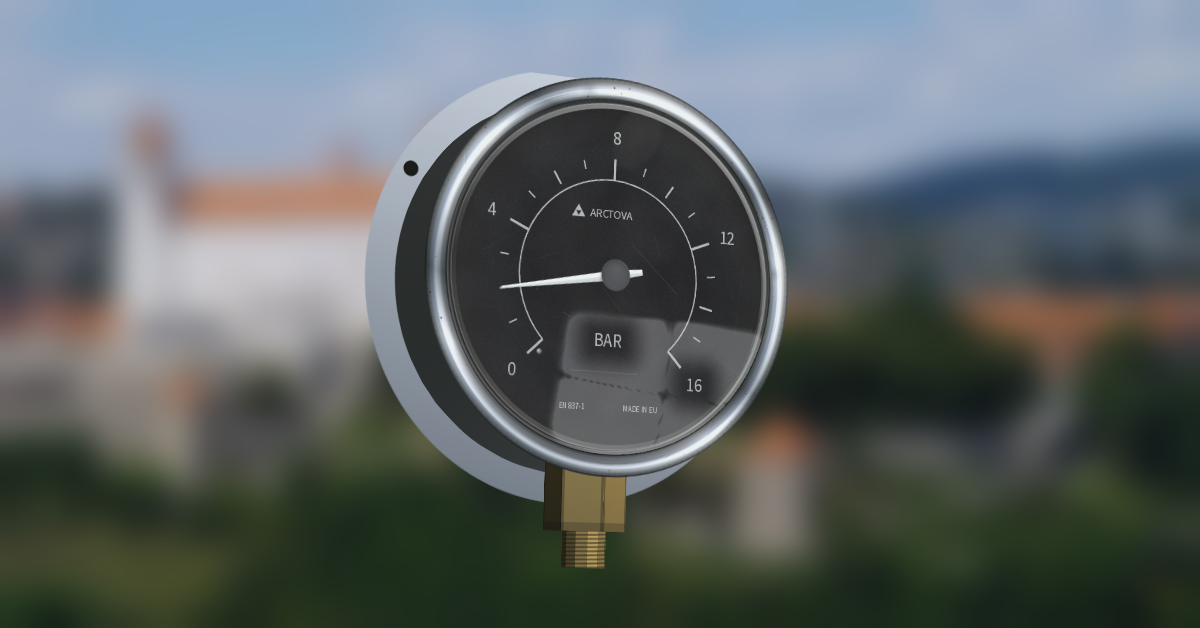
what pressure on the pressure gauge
2 bar
